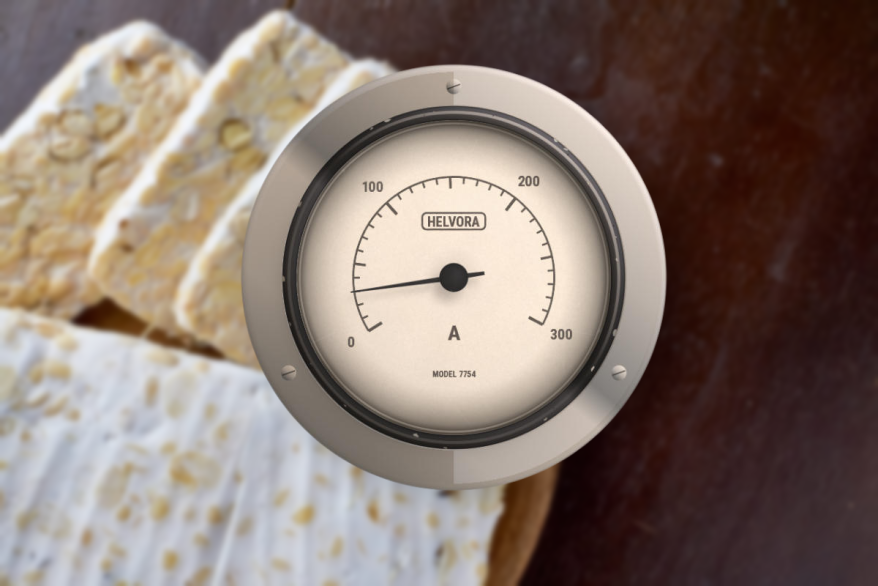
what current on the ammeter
30 A
